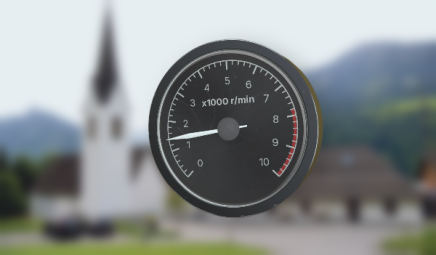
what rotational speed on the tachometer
1400 rpm
